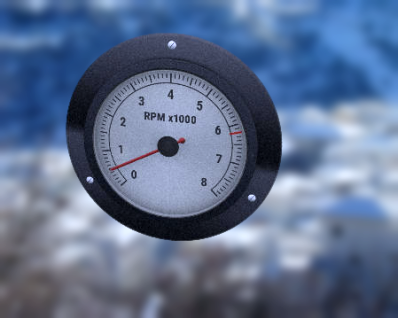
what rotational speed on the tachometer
500 rpm
